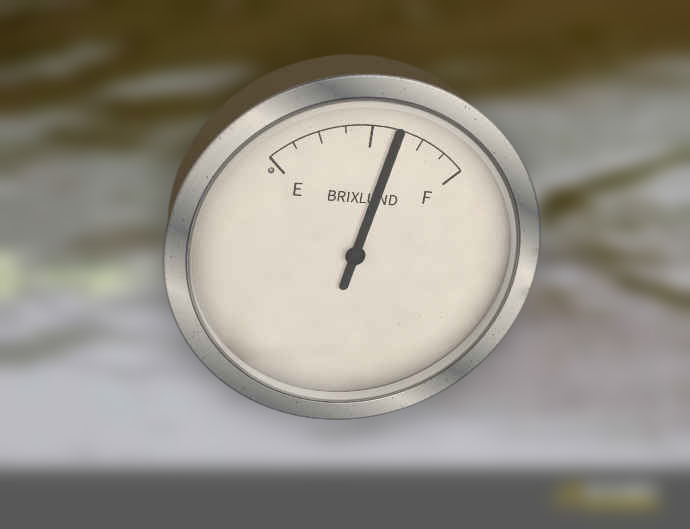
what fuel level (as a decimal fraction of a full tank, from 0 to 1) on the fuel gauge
0.625
